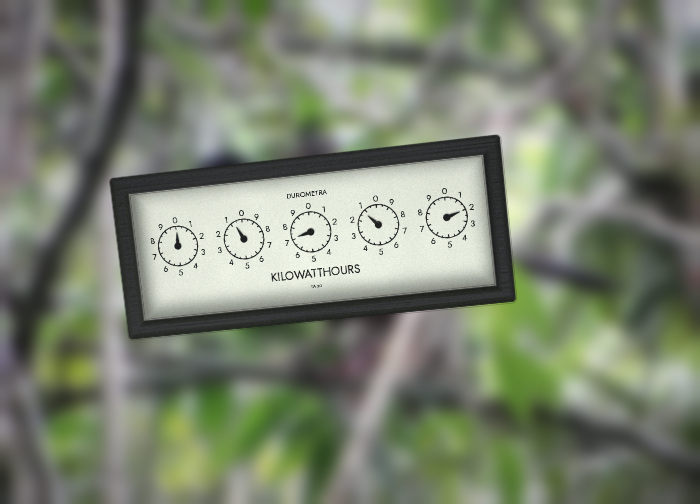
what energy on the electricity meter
712 kWh
